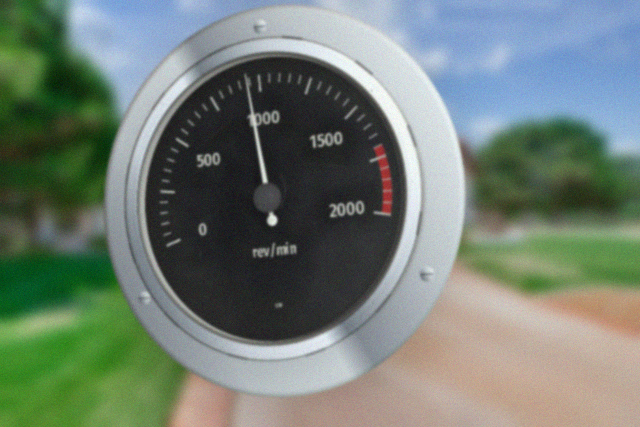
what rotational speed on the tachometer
950 rpm
